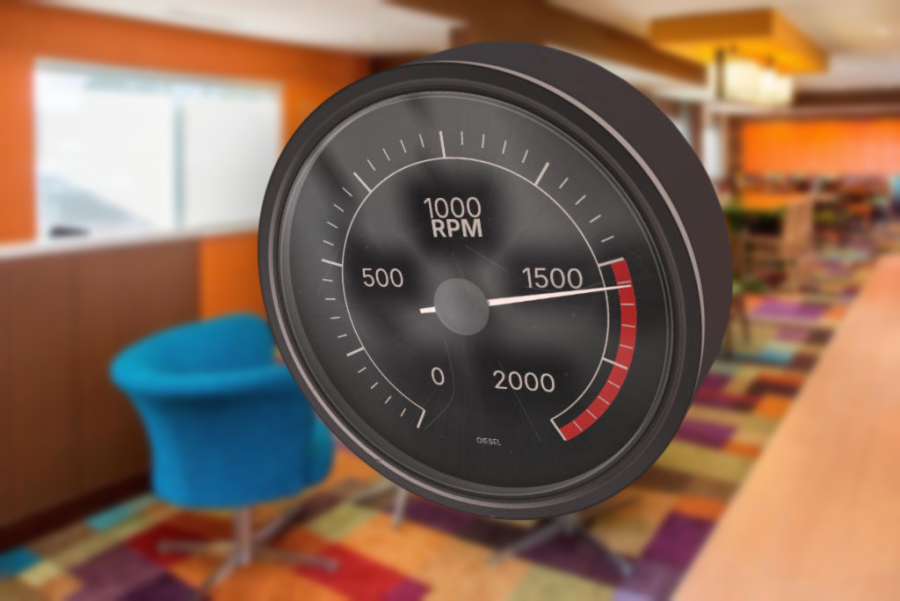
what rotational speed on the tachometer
1550 rpm
